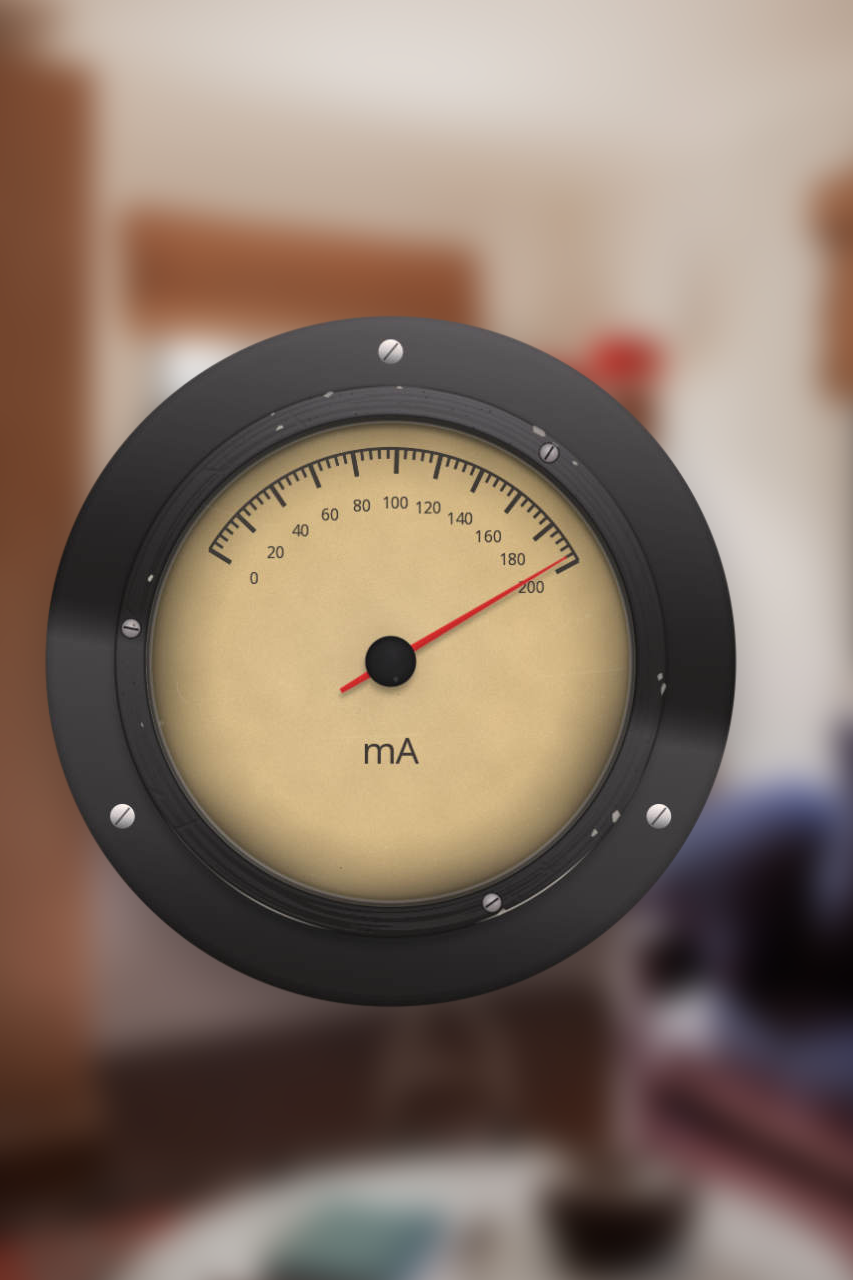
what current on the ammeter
196 mA
